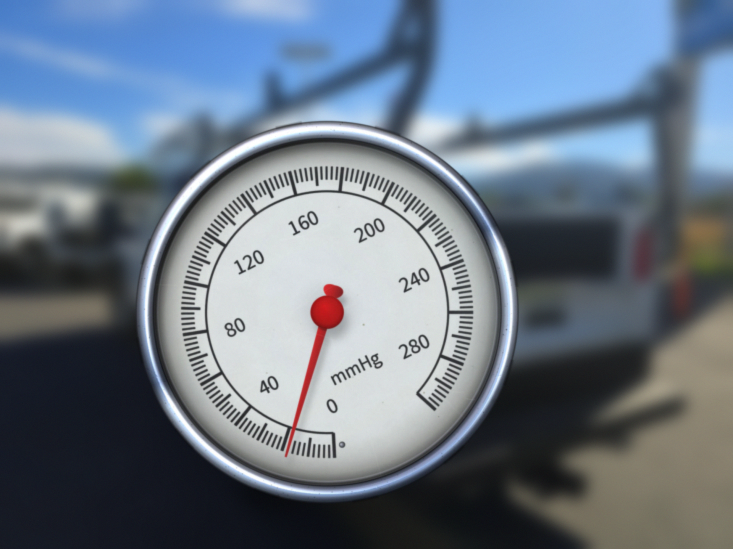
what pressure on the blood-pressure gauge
18 mmHg
